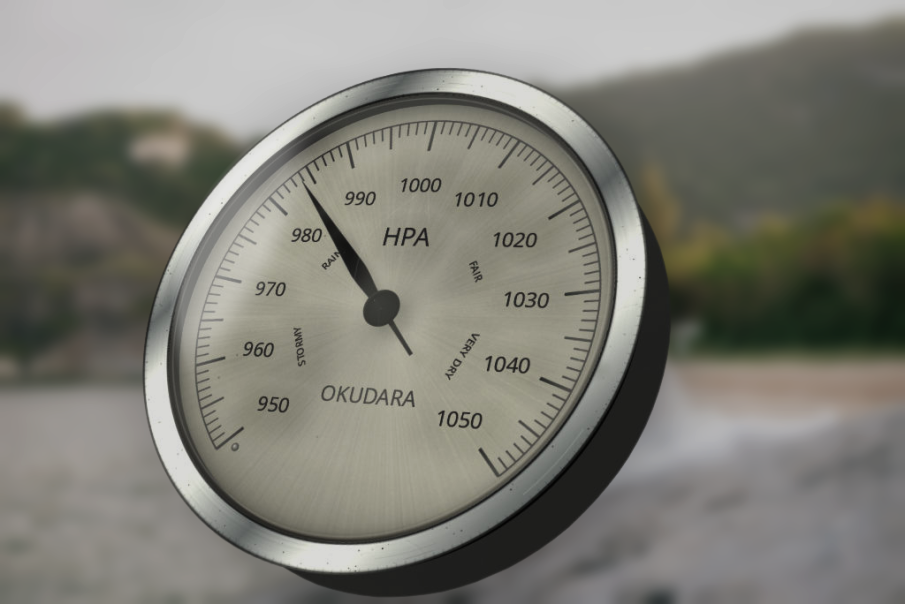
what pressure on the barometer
984 hPa
